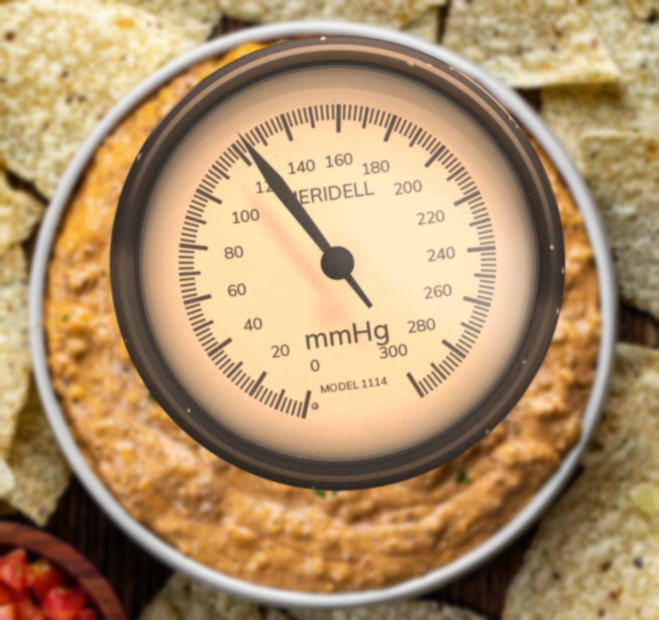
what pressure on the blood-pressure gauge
124 mmHg
